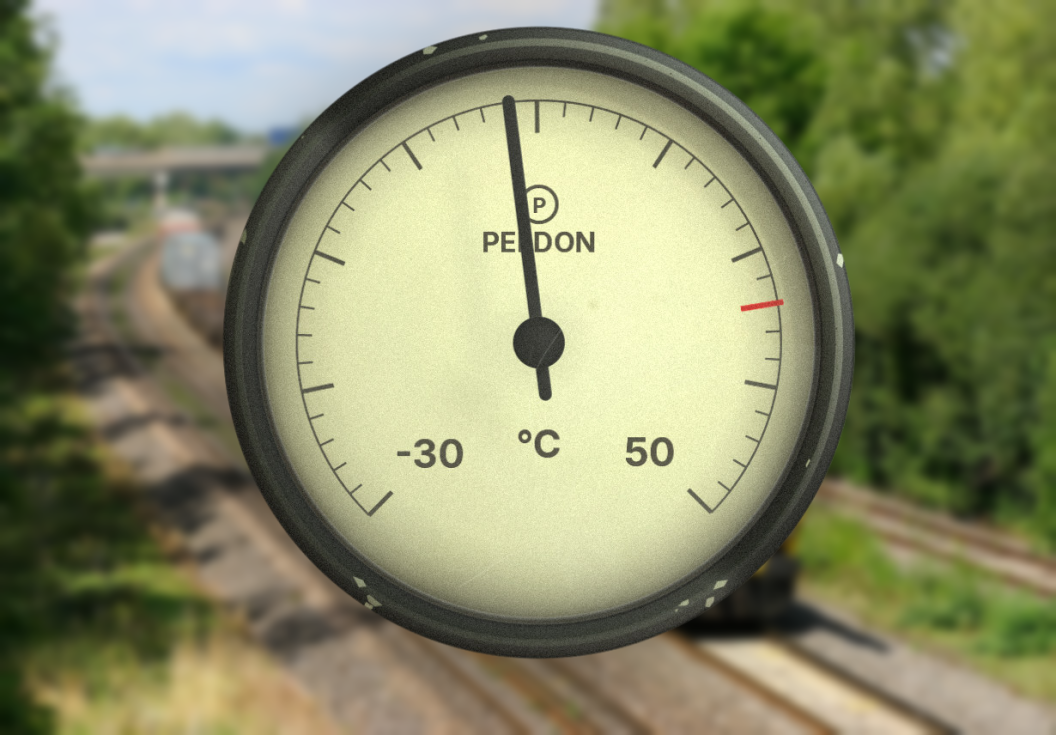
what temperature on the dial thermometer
8 °C
